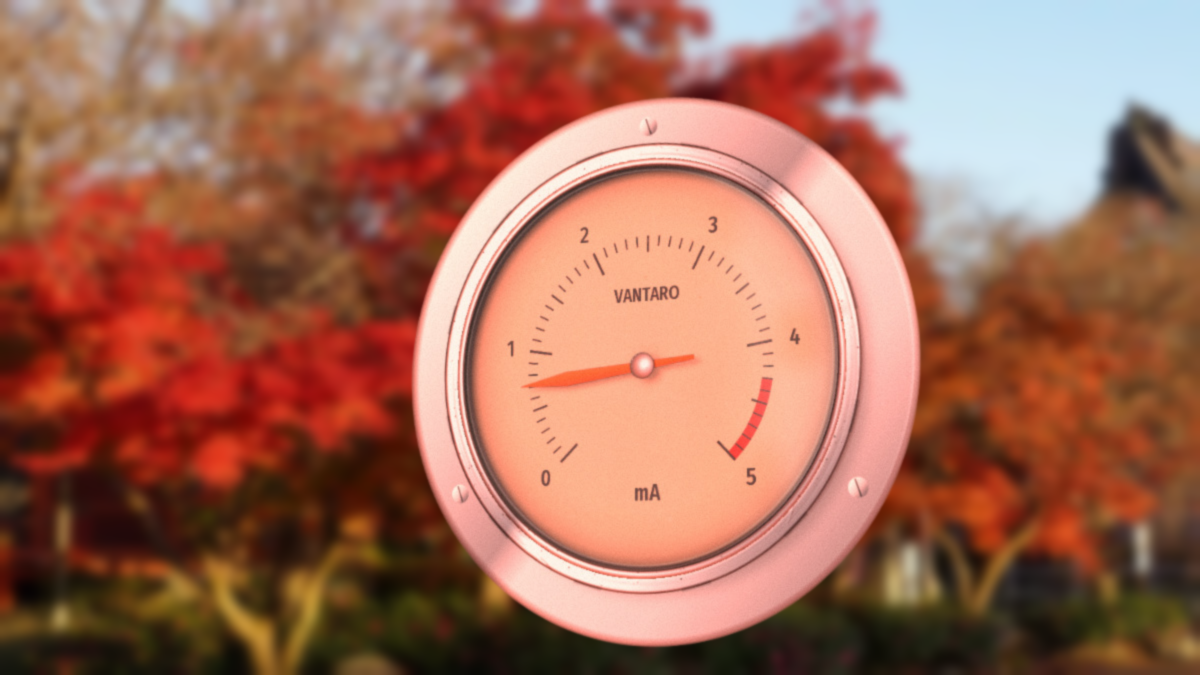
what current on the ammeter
0.7 mA
